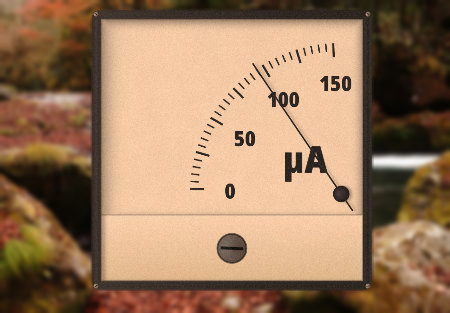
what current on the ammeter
95 µA
